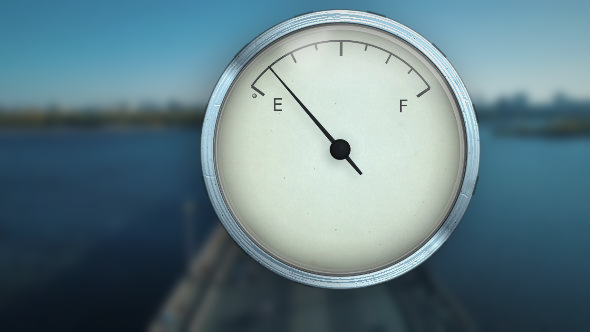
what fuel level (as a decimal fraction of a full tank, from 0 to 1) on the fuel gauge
0.125
